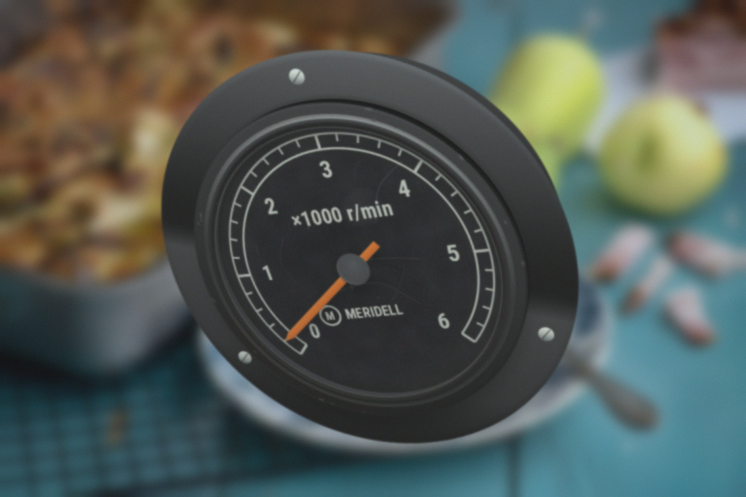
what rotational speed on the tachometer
200 rpm
